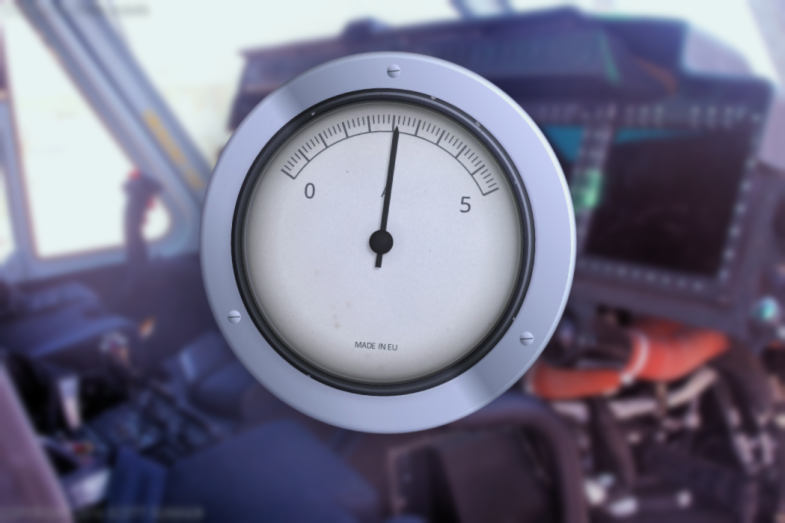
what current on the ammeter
2.6 A
